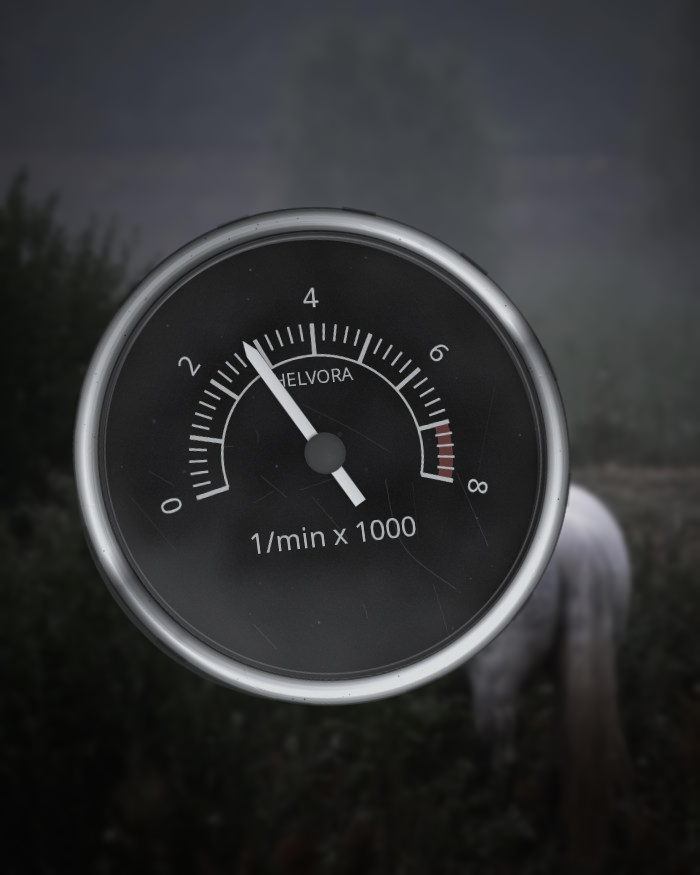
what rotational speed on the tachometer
2800 rpm
